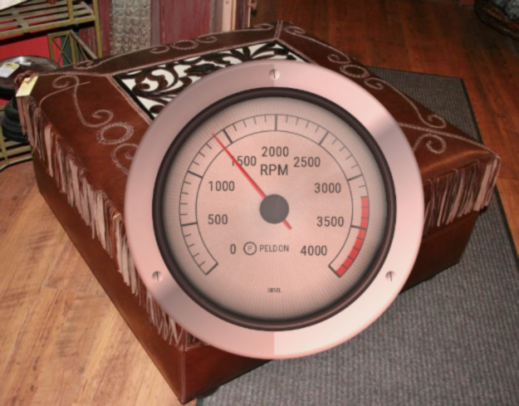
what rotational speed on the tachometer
1400 rpm
